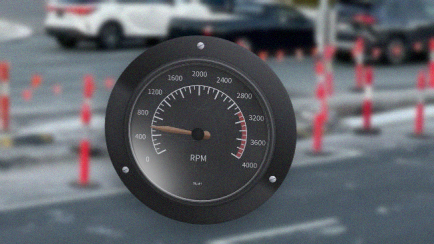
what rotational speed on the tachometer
600 rpm
